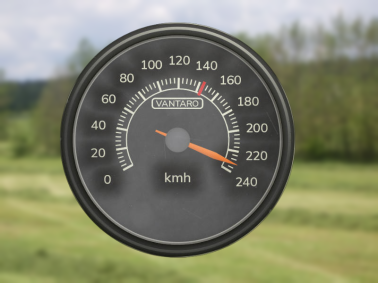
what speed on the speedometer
232 km/h
